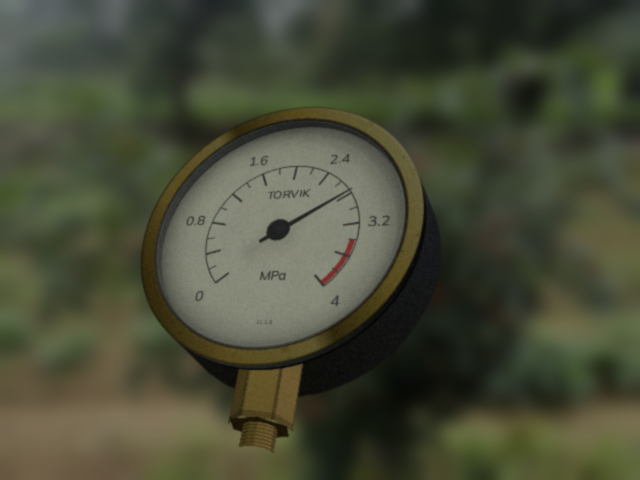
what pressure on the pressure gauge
2.8 MPa
